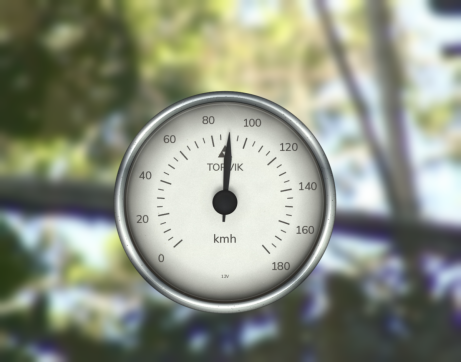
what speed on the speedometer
90 km/h
